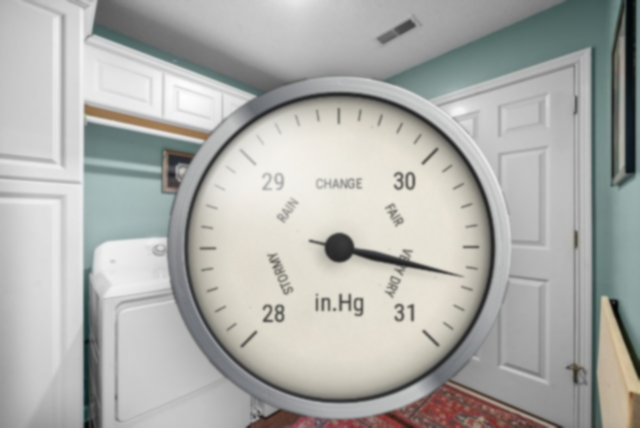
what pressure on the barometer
30.65 inHg
